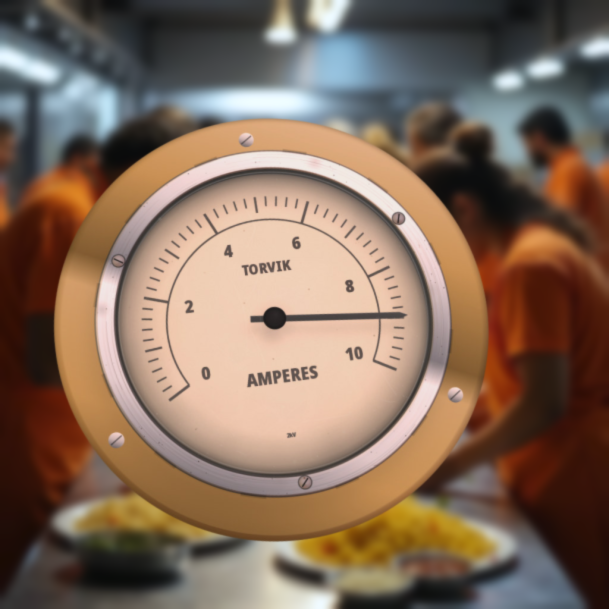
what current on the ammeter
9 A
